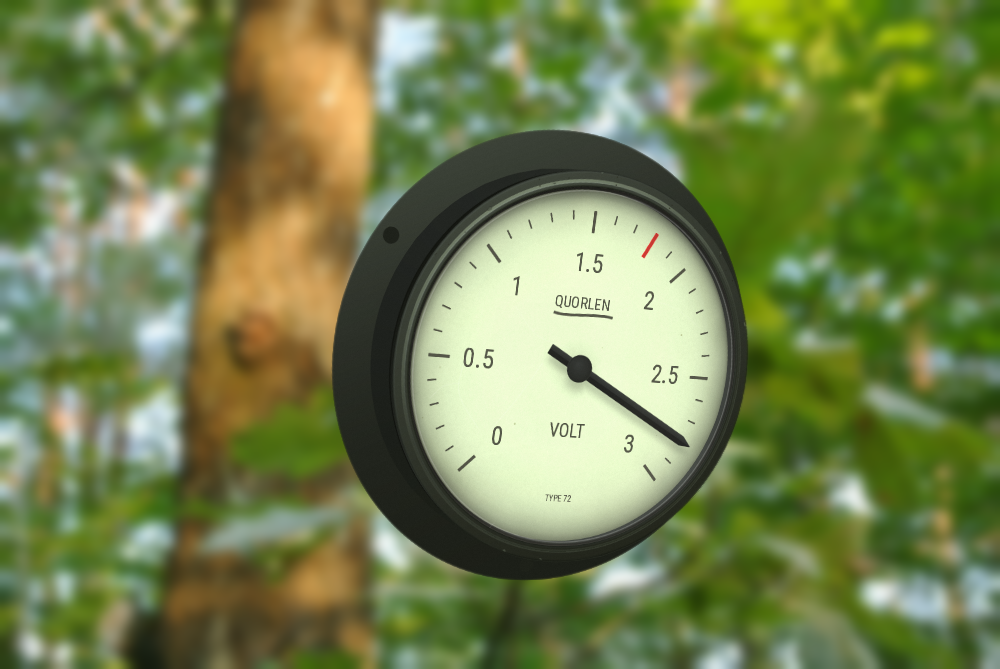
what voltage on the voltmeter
2.8 V
